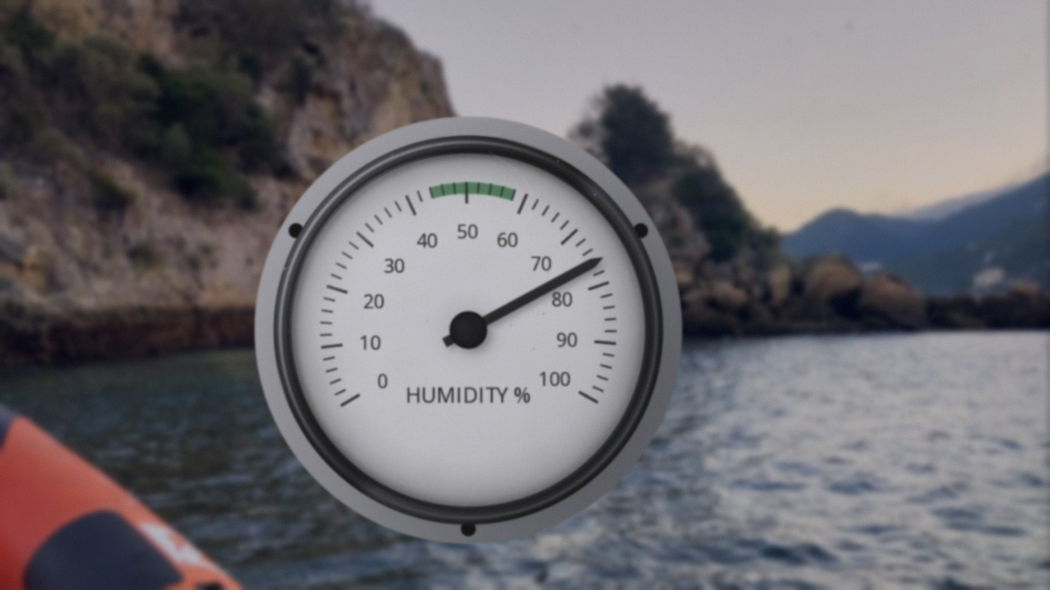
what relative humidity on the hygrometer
76 %
